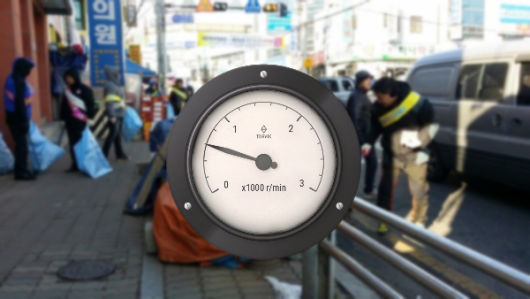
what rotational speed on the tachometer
600 rpm
